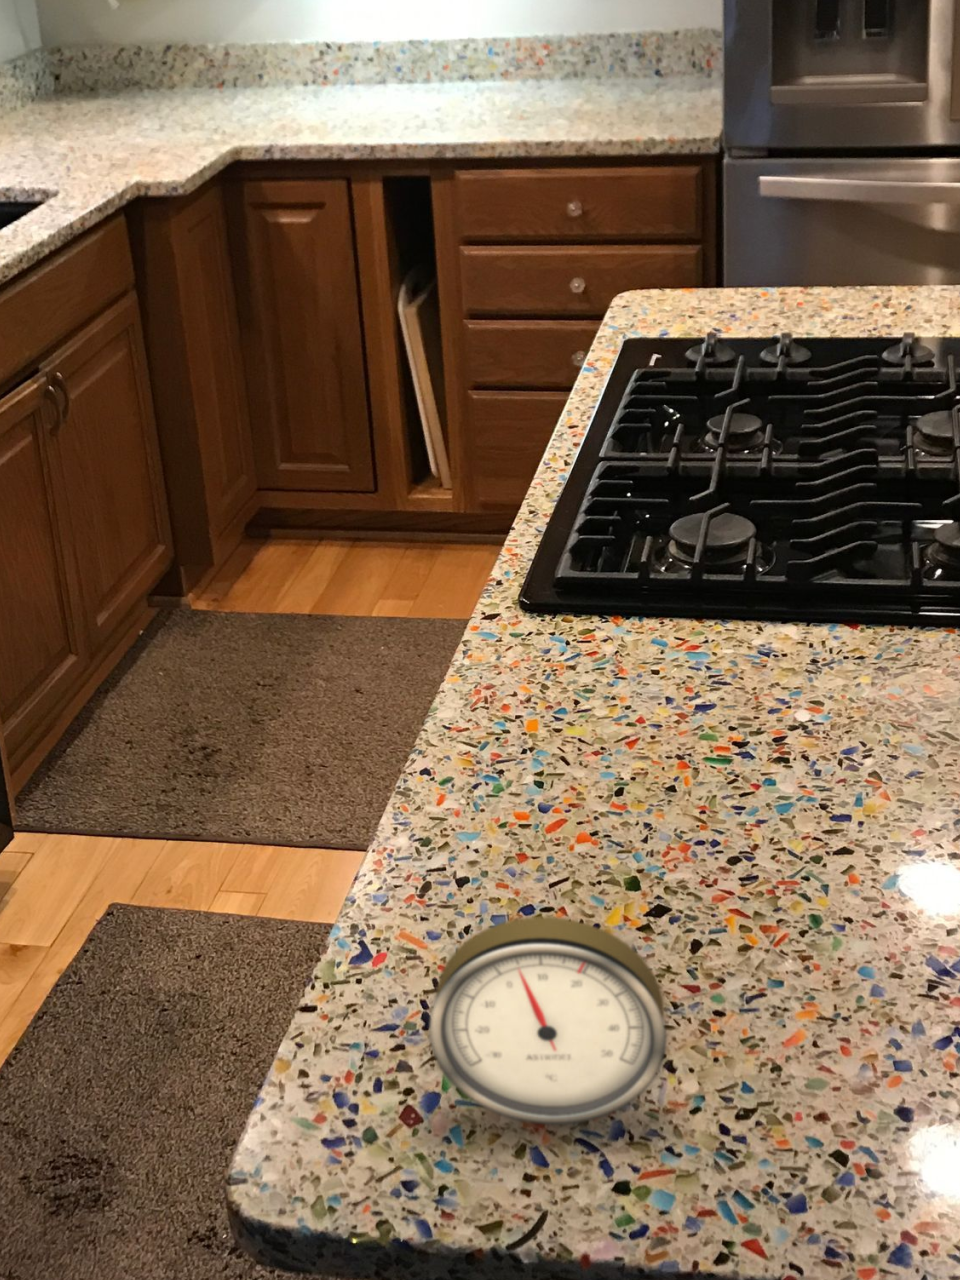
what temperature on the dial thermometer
5 °C
